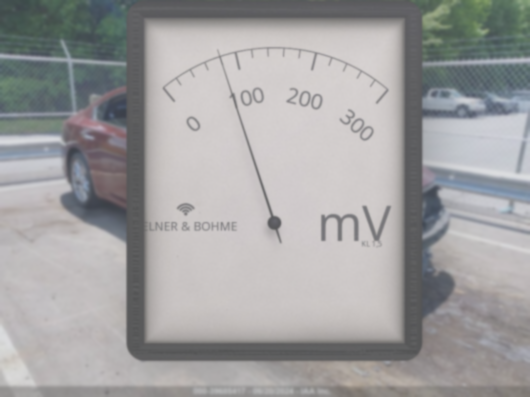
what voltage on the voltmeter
80 mV
